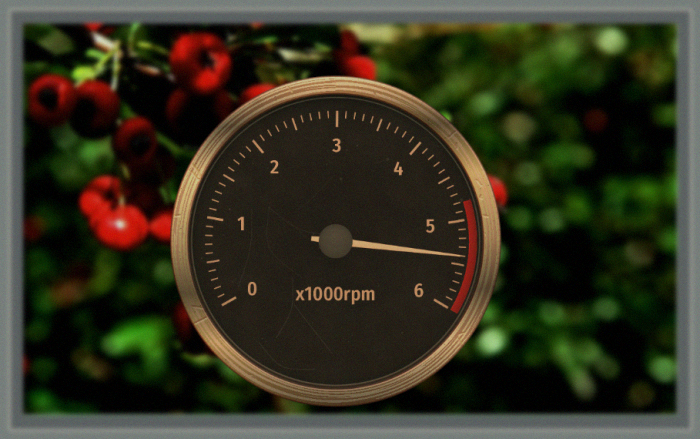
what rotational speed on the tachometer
5400 rpm
